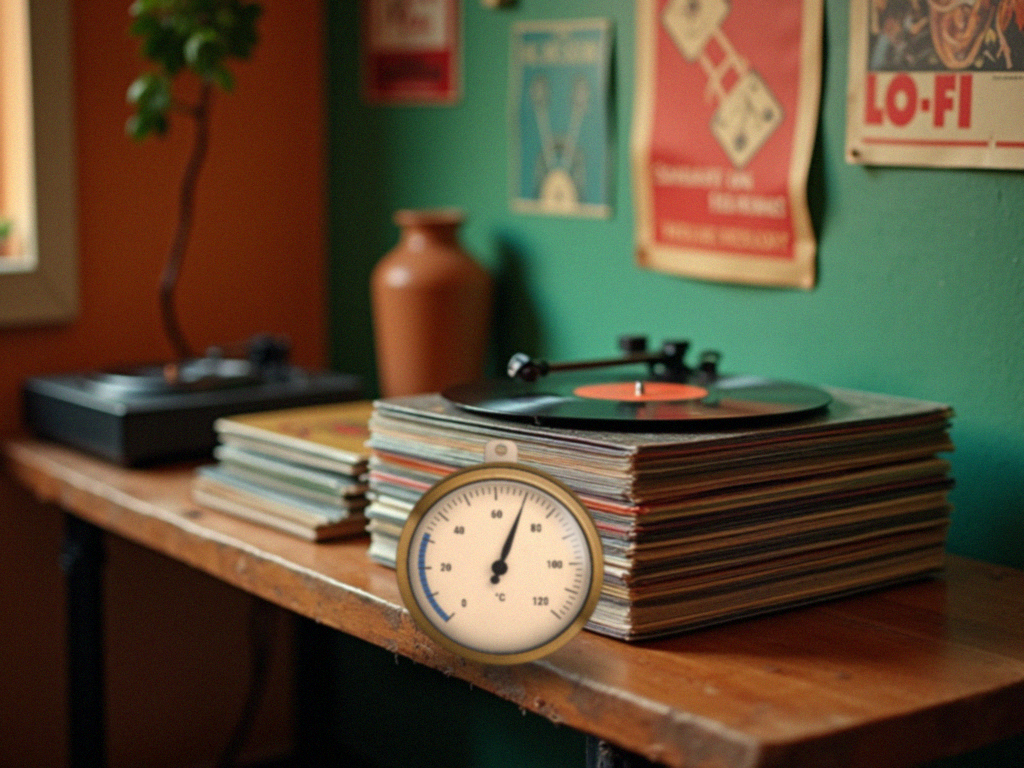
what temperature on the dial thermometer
70 °C
